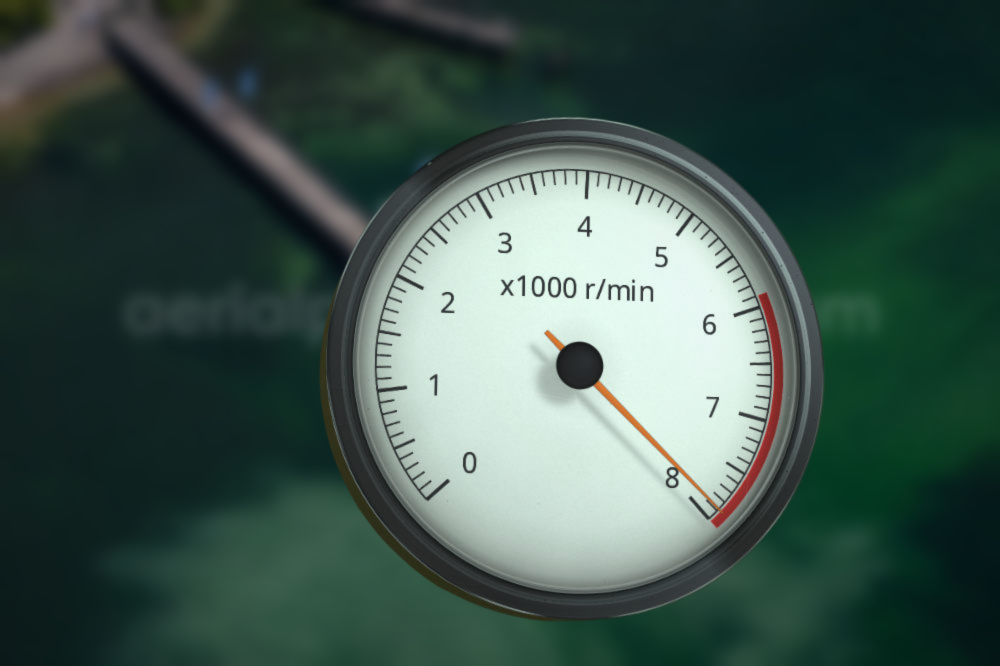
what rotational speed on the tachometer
7900 rpm
